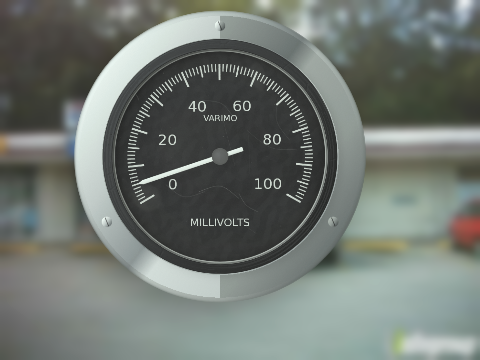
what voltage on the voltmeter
5 mV
